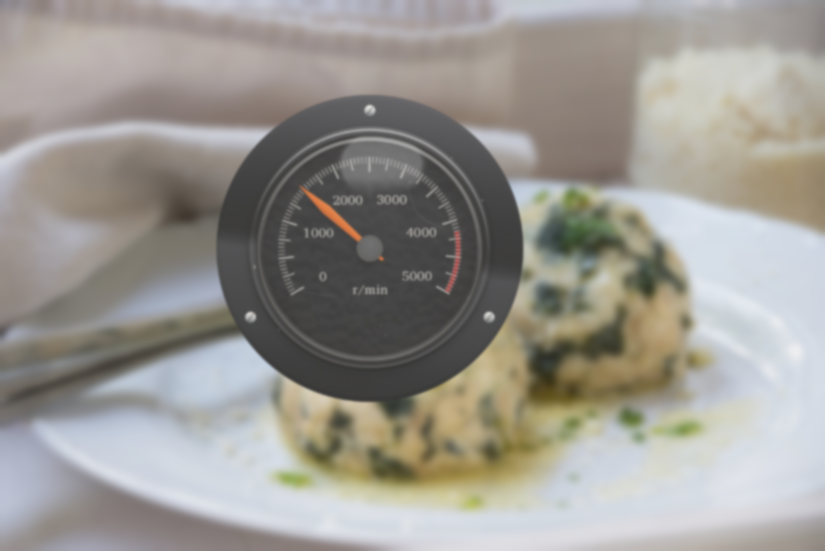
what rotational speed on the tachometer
1500 rpm
